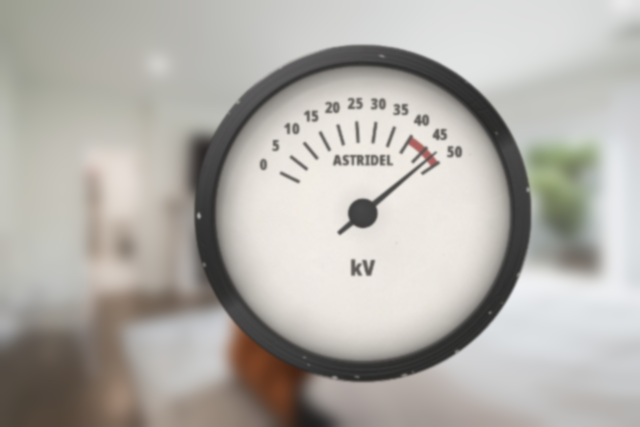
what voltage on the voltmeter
47.5 kV
